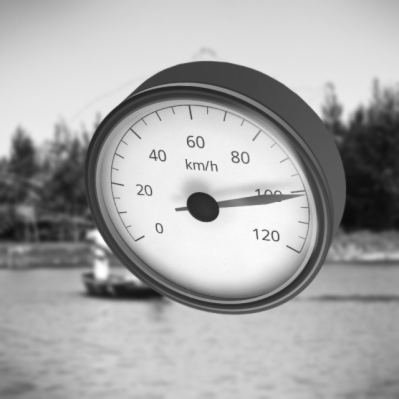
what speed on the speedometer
100 km/h
